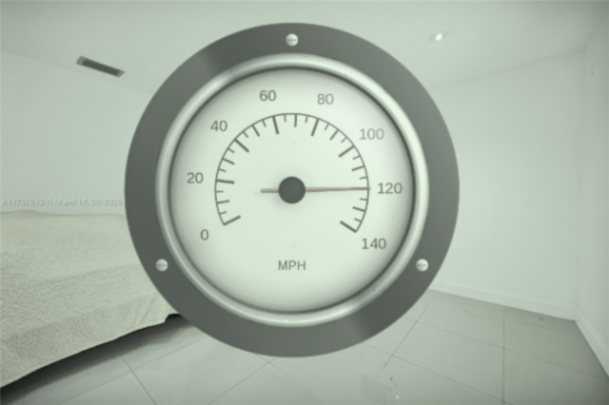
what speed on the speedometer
120 mph
